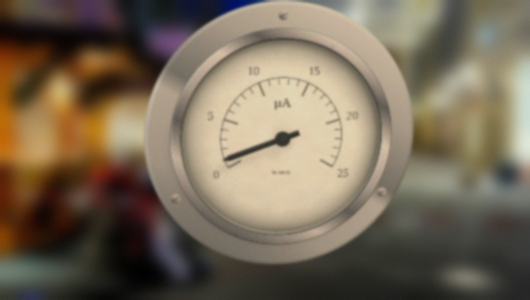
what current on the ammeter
1 µA
